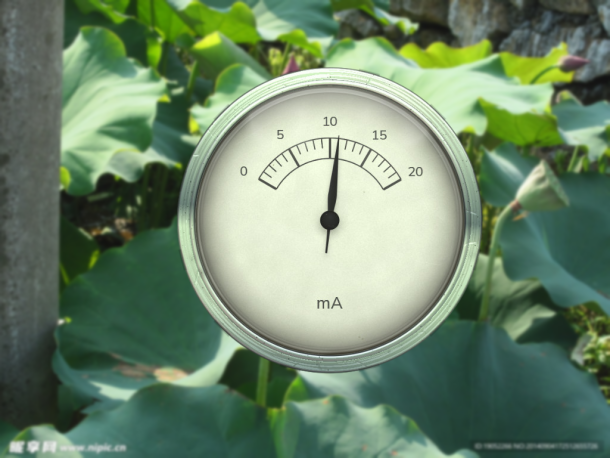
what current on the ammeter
11 mA
